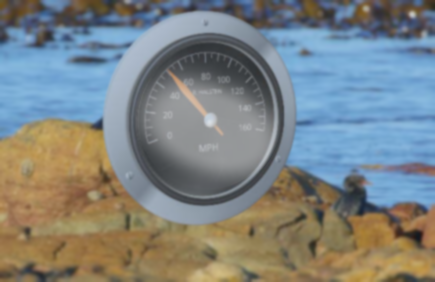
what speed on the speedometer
50 mph
